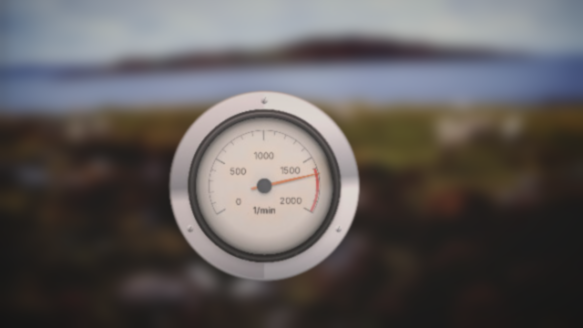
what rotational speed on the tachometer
1650 rpm
